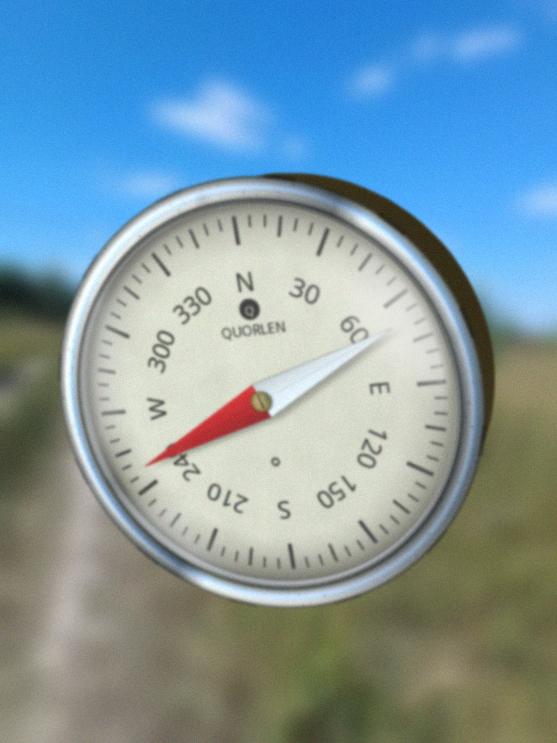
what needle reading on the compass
247.5 °
